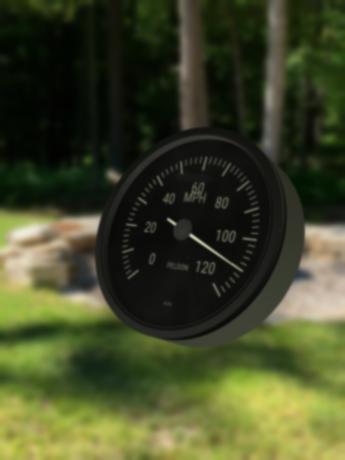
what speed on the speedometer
110 mph
